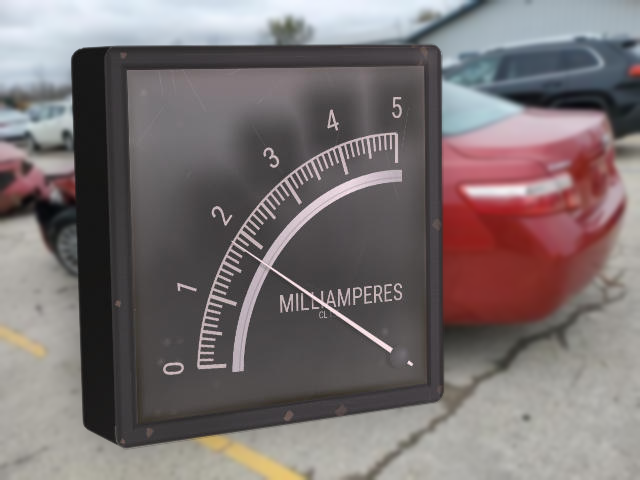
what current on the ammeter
1.8 mA
